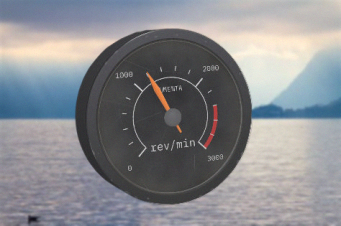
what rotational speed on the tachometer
1200 rpm
